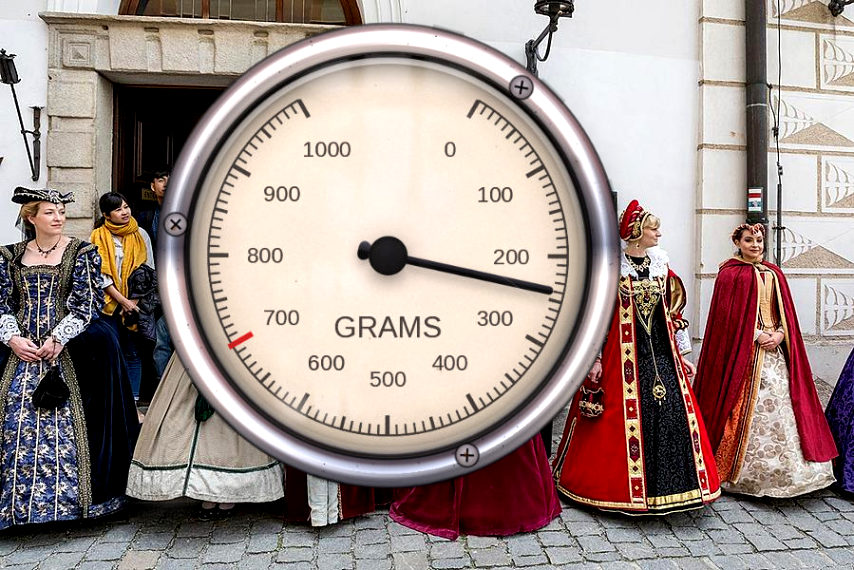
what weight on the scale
240 g
